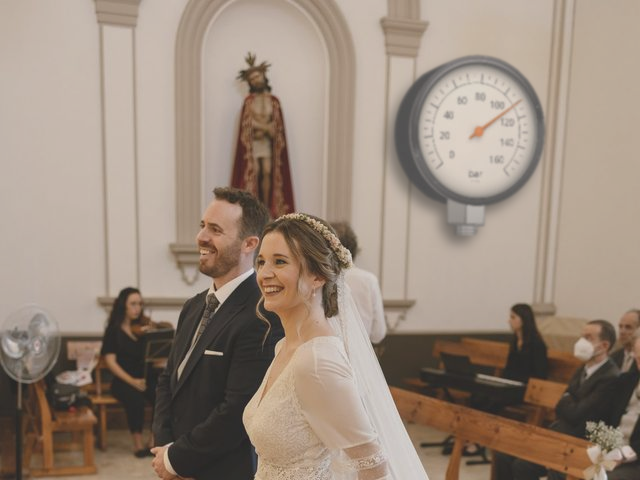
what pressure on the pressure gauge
110 bar
